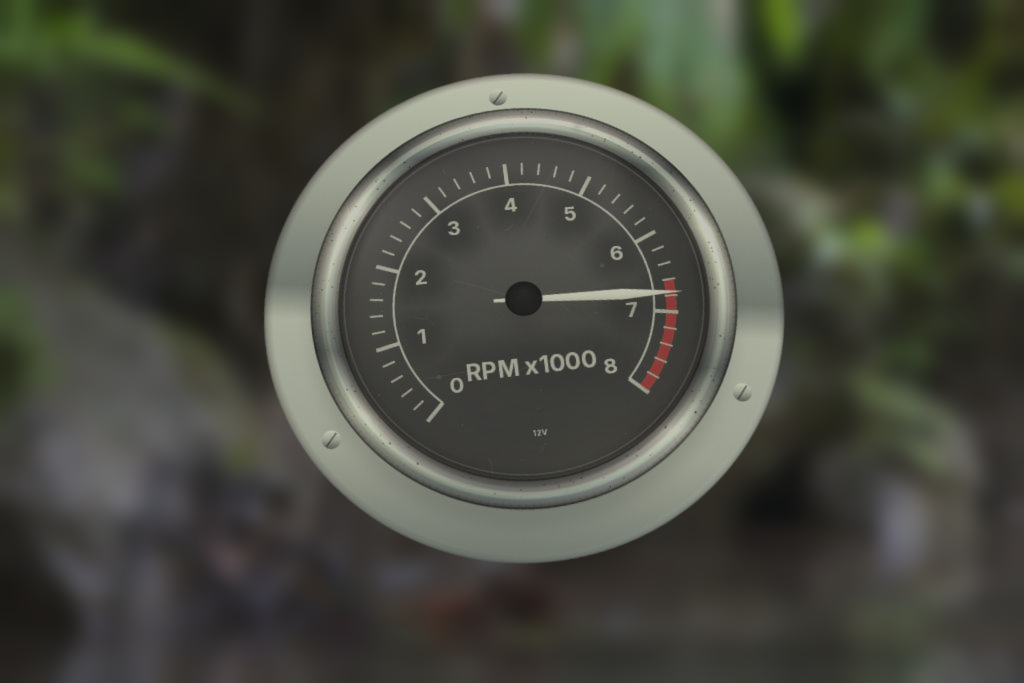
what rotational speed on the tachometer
6800 rpm
